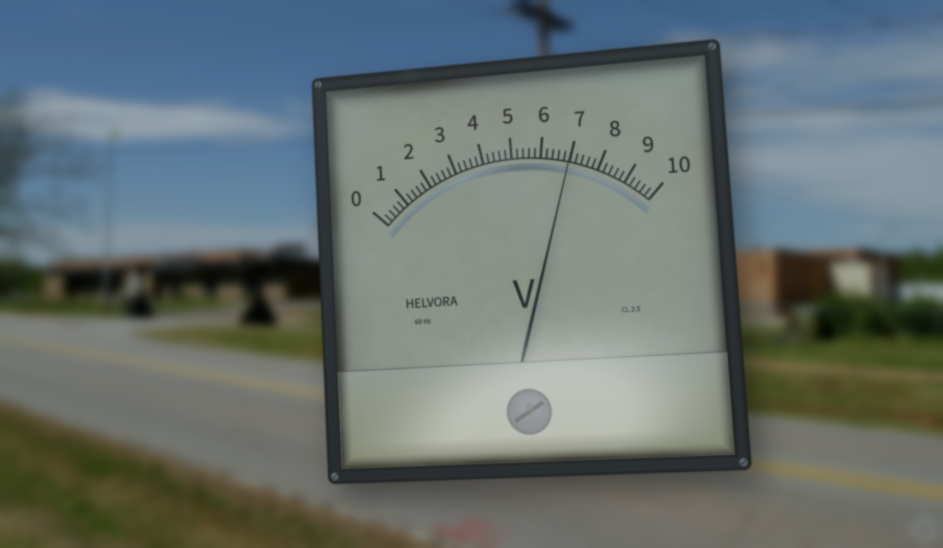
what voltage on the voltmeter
7 V
